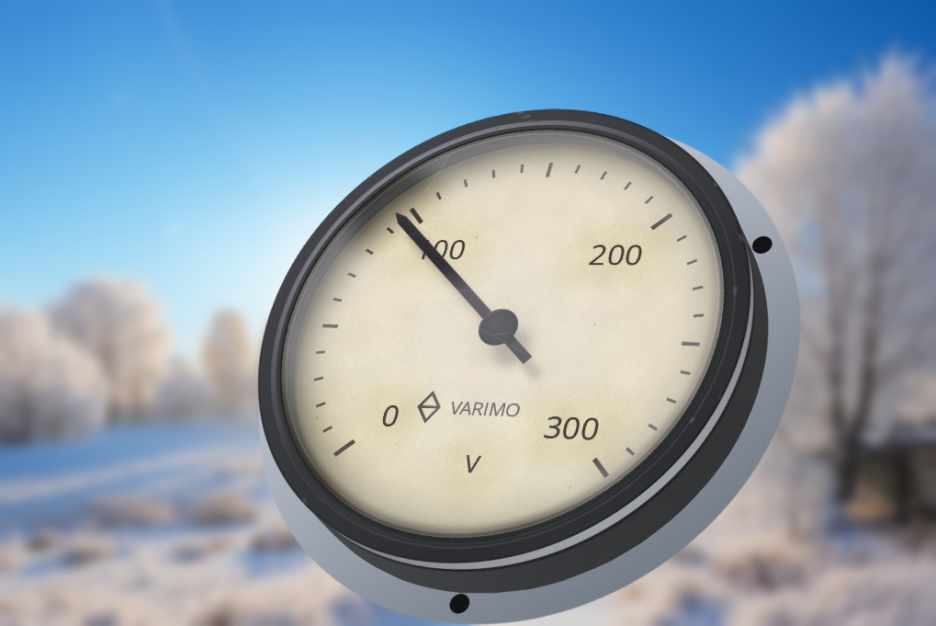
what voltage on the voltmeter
95 V
